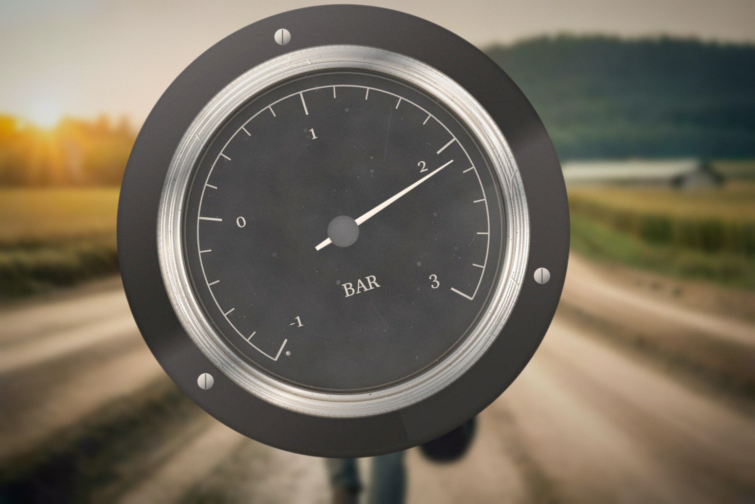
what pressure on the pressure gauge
2.1 bar
